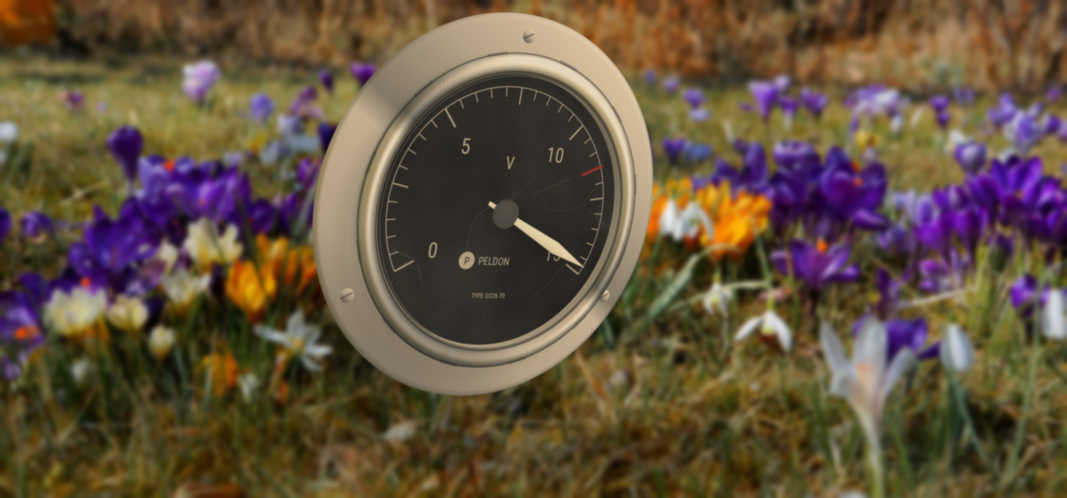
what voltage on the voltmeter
14.75 V
